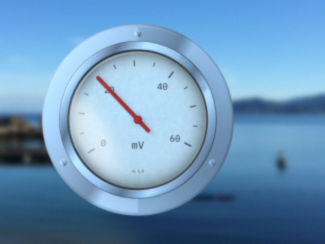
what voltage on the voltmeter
20 mV
